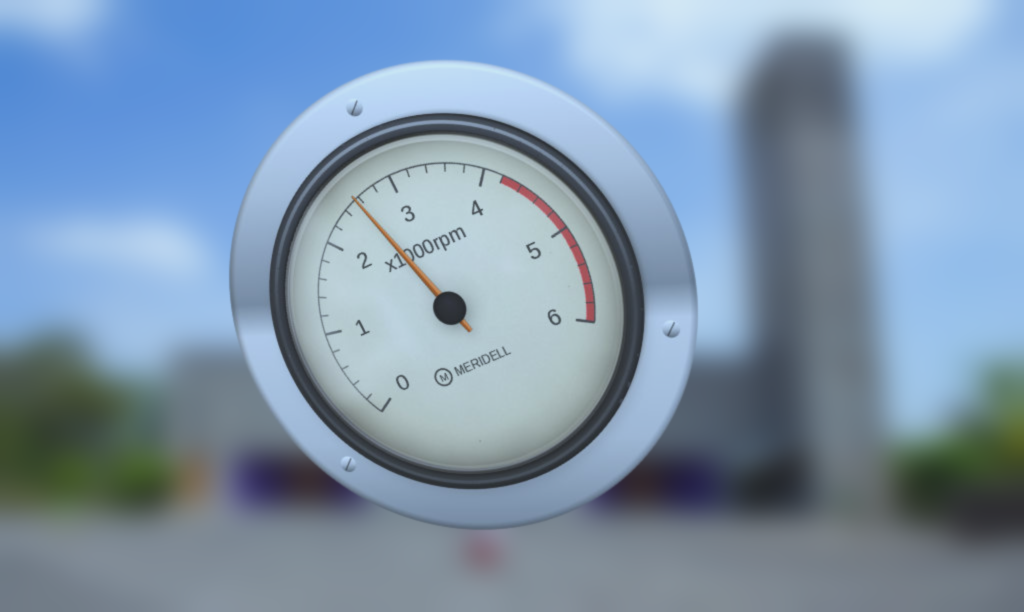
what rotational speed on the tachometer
2600 rpm
